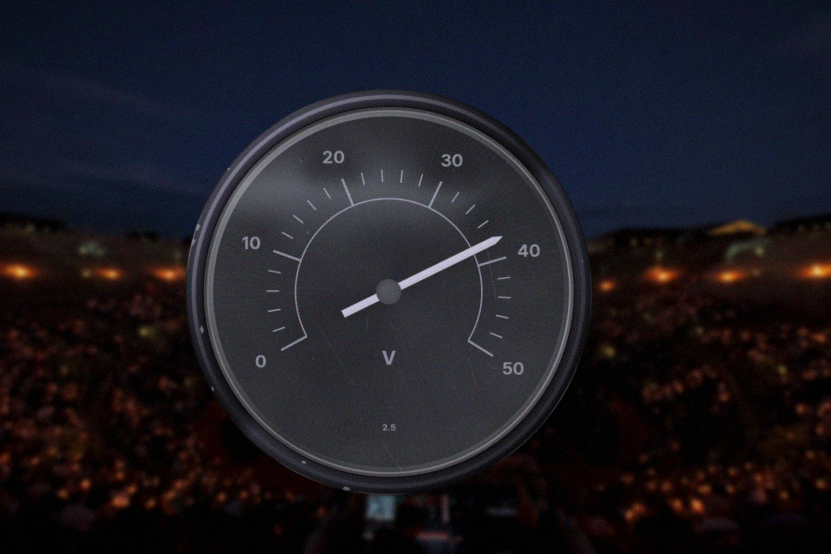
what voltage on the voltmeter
38 V
